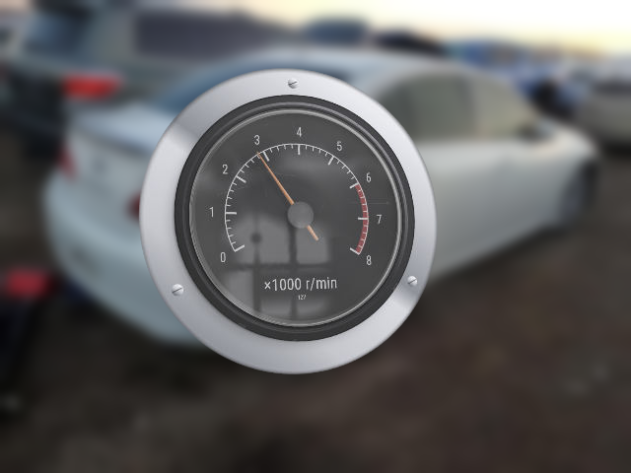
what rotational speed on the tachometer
2800 rpm
